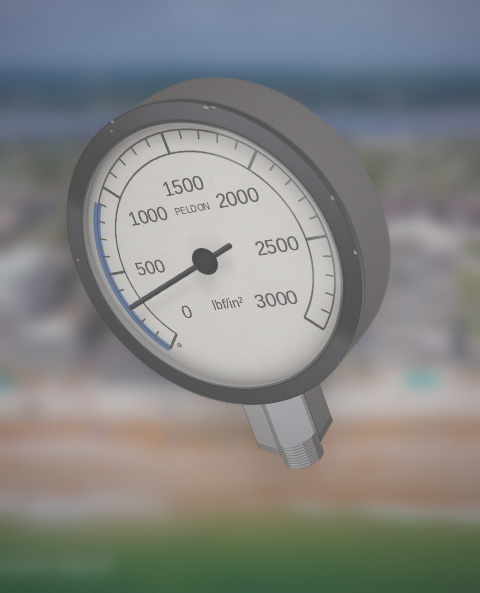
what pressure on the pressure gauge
300 psi
